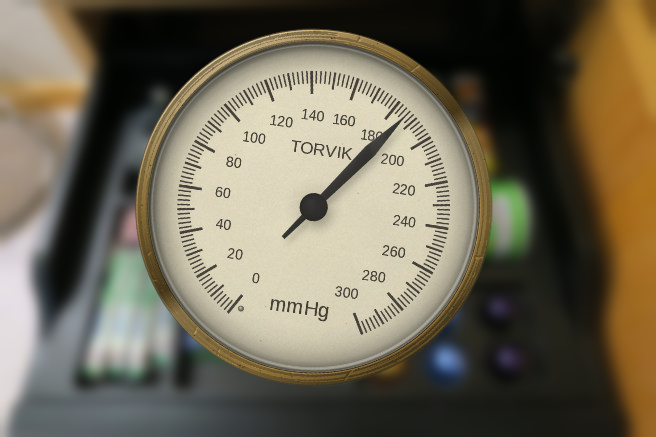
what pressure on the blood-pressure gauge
186 mmHg
